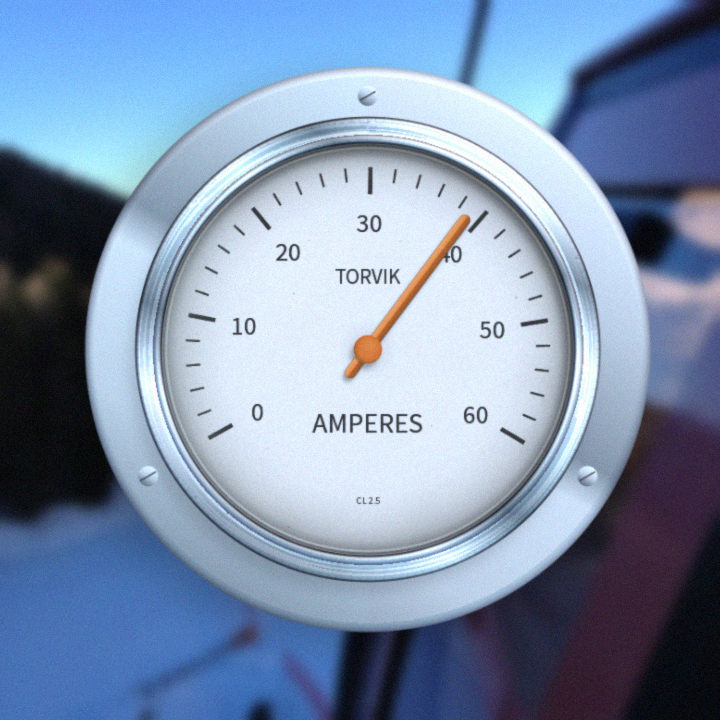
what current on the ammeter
39 A
